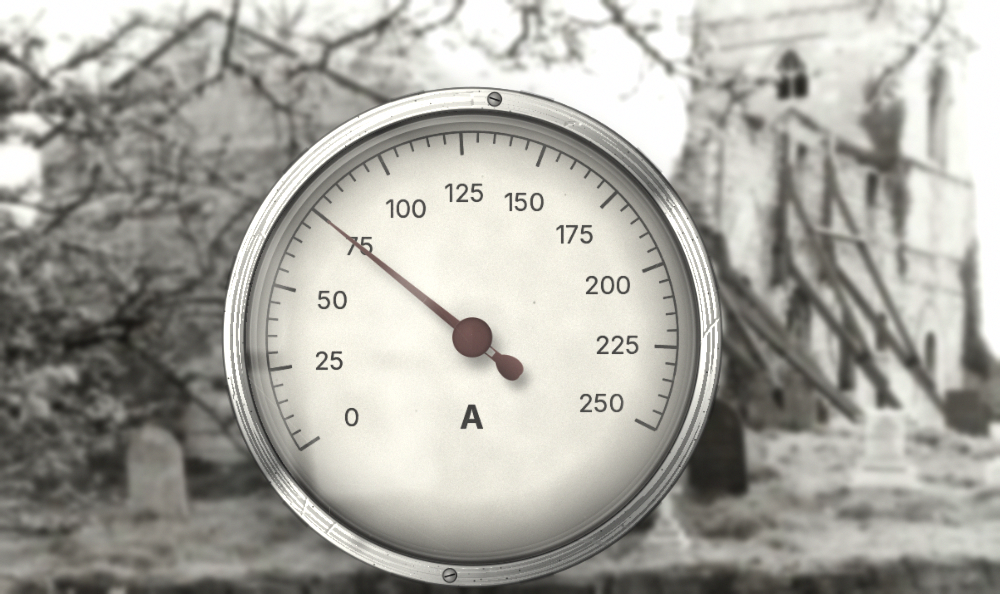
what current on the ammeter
75 A
